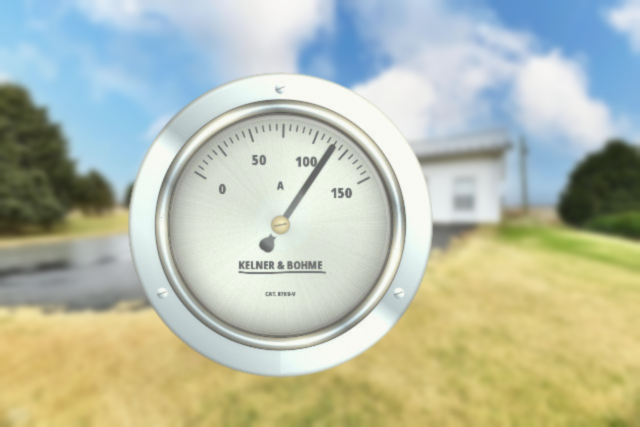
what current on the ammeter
115 A
